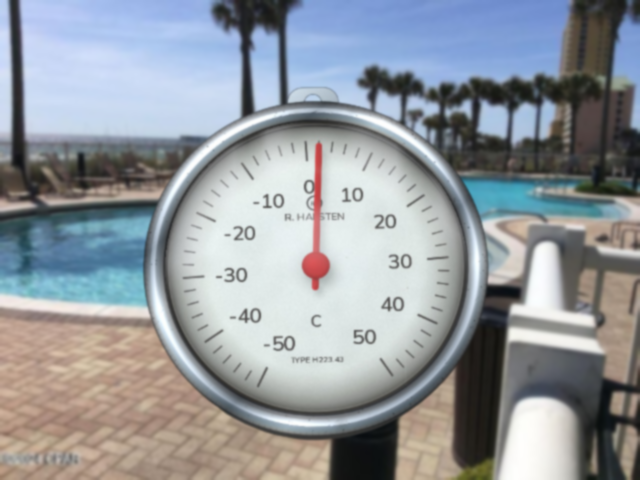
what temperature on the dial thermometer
2 °C
